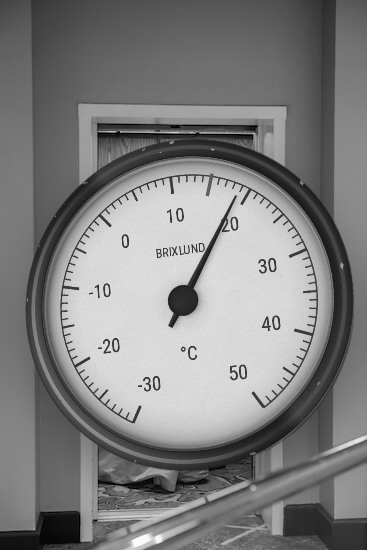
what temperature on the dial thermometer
19 °C
